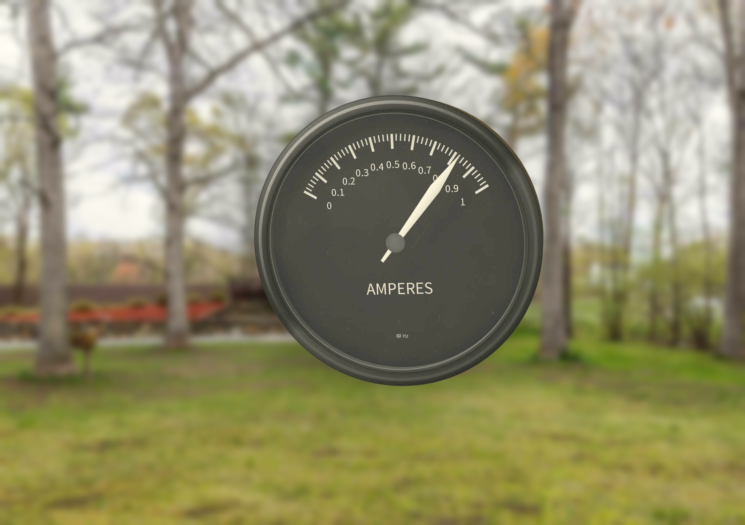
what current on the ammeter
0.82 A
